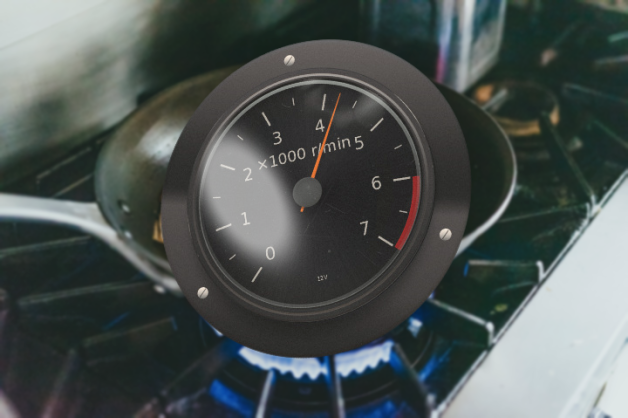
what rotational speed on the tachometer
4250 rpm
